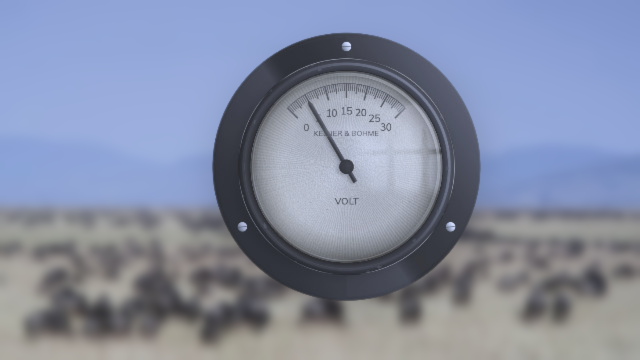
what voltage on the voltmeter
5 V
